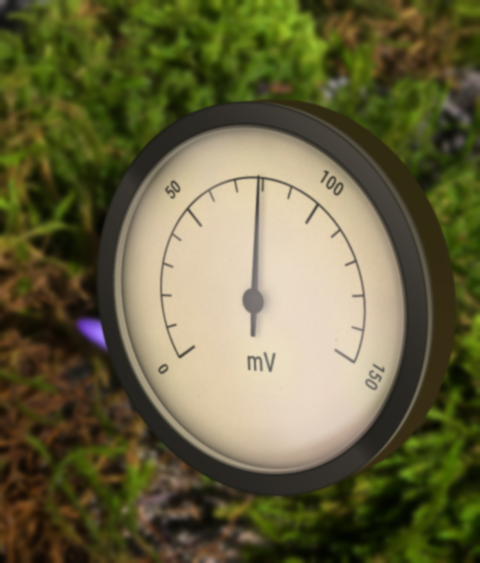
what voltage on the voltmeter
80 mV
